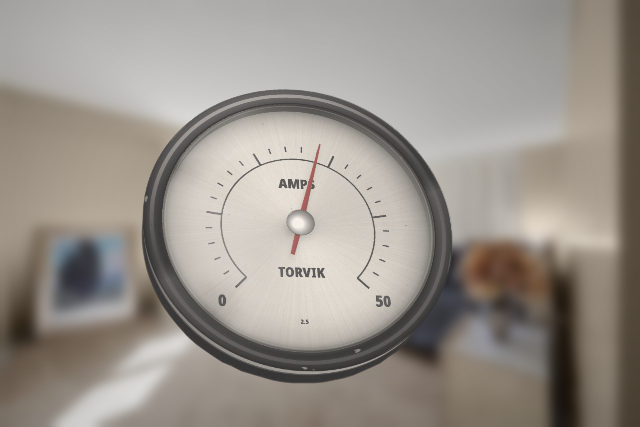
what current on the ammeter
28 A
